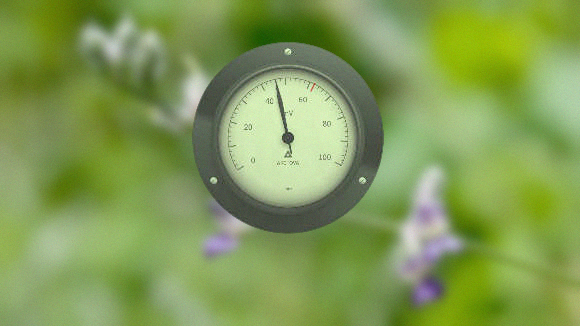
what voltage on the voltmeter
46 mV
